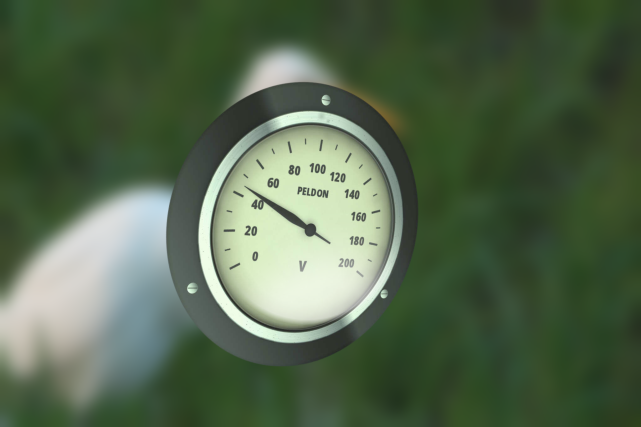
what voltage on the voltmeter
45 V
